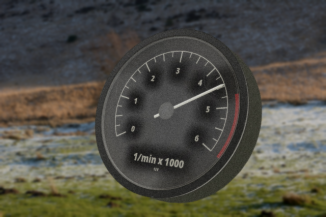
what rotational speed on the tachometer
4500 rpm
